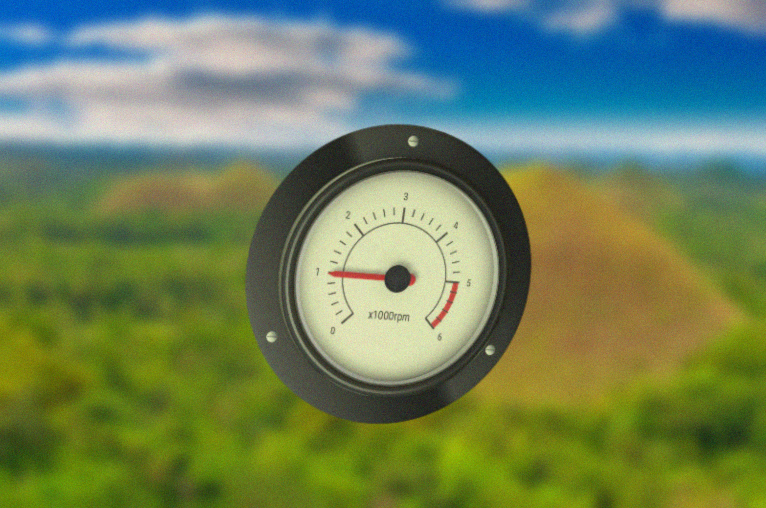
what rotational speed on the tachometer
1000 rpm
